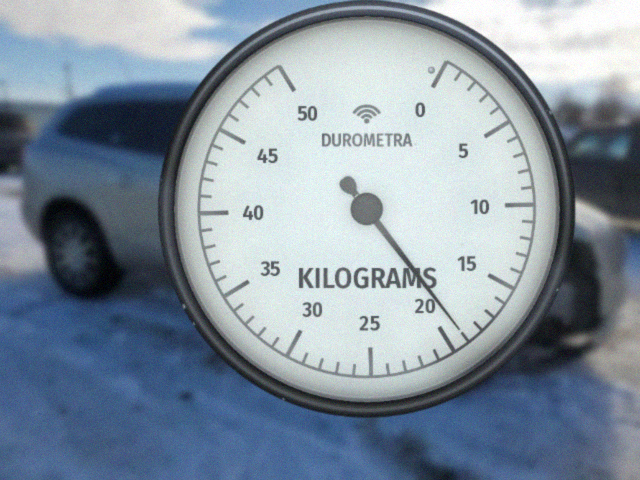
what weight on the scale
19 kg
